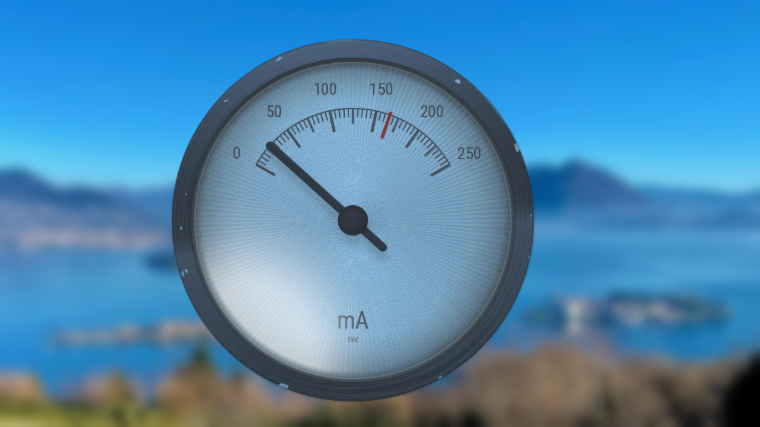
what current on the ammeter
25 mA
